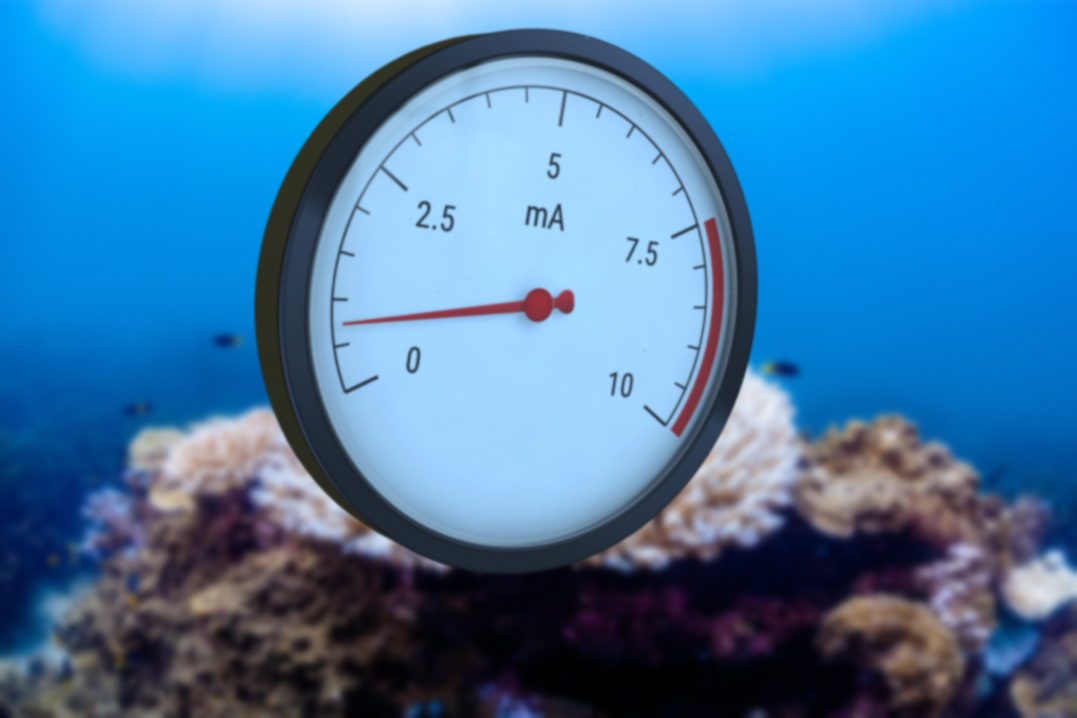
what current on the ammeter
0.75 mA
